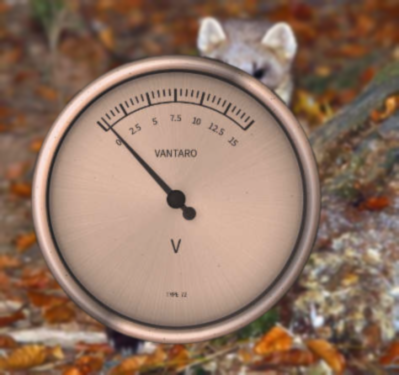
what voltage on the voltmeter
0.5 V
